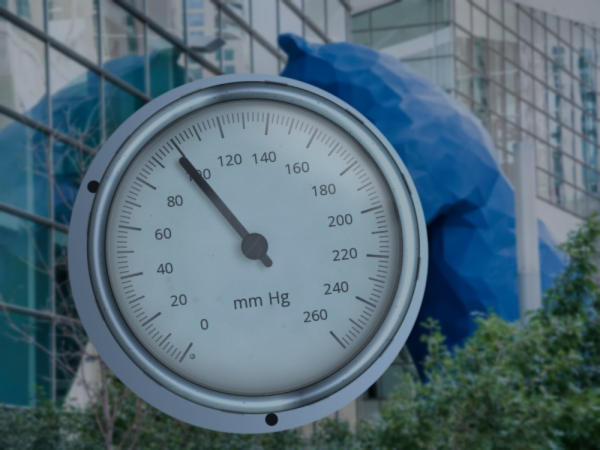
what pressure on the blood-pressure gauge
98 mmHg
